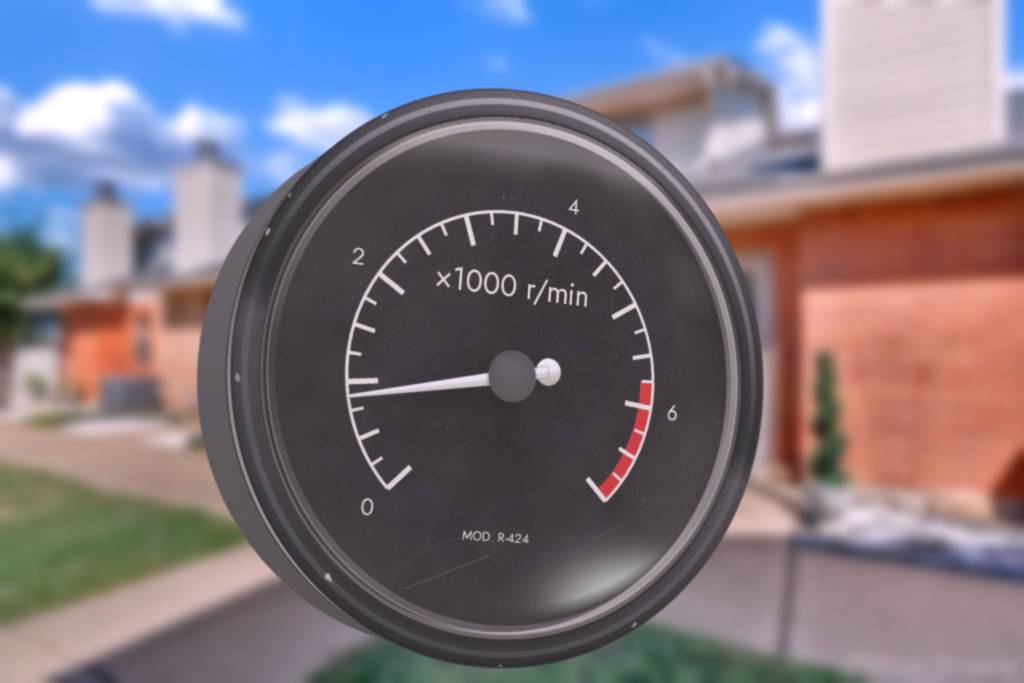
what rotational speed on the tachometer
875 rpm
